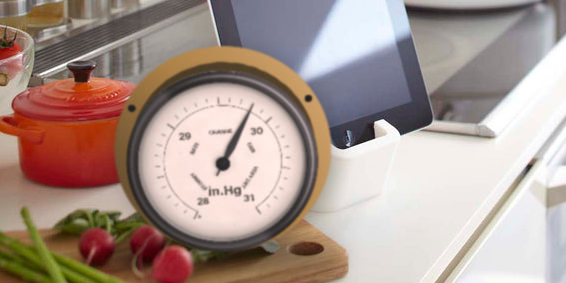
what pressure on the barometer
29.8 inHg
